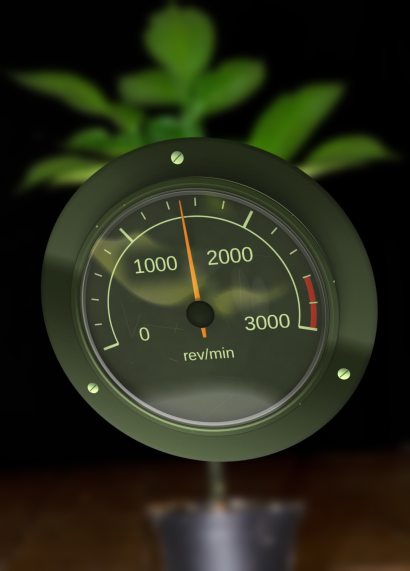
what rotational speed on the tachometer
1500 rpm
